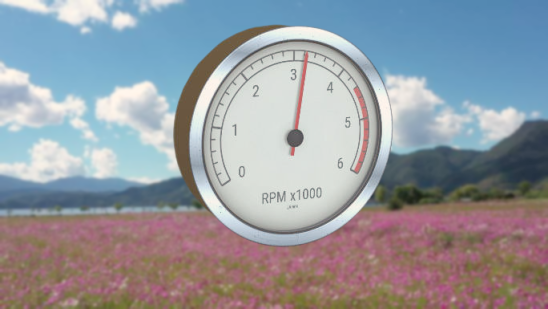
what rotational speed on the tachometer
3200 rpm
